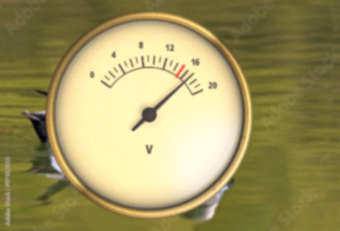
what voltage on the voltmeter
17 V
